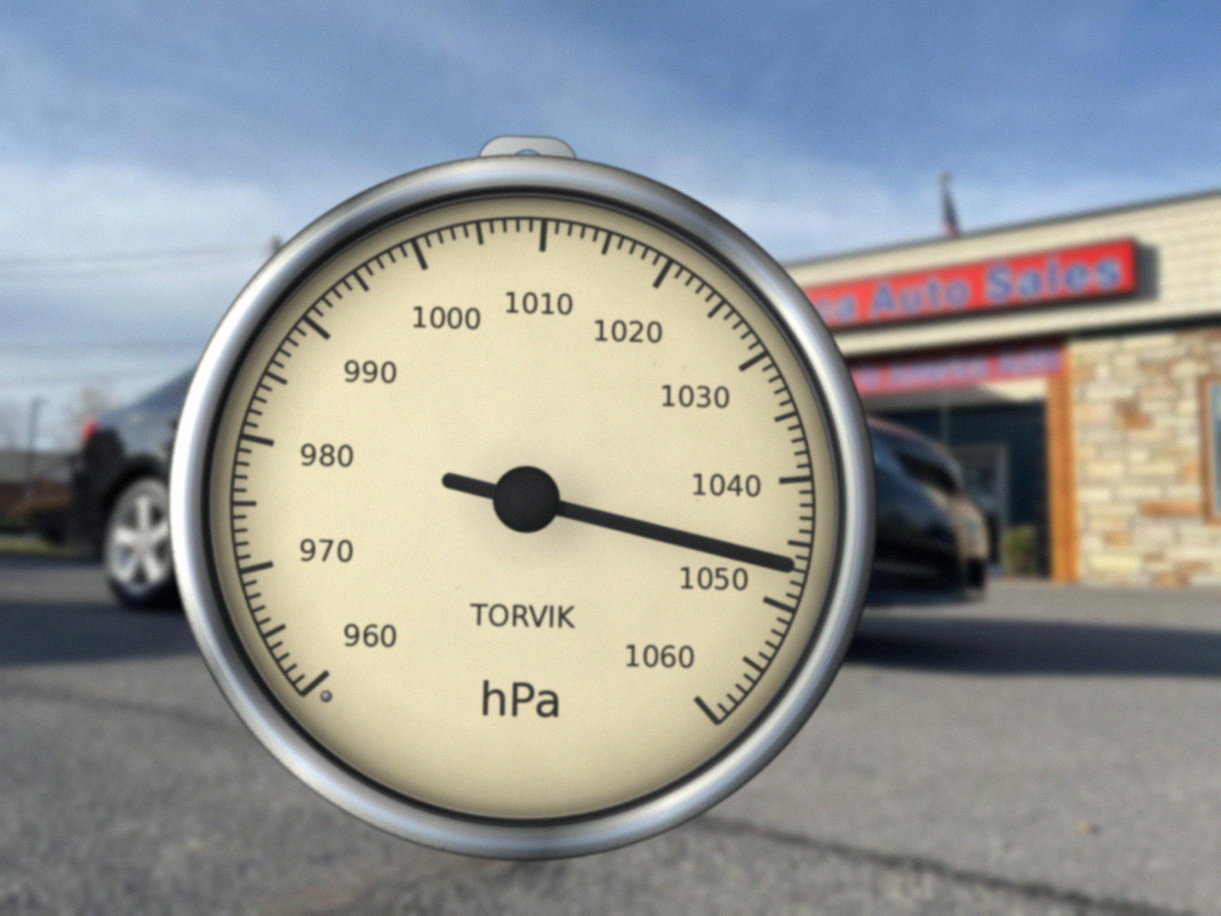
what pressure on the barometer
1047 hPa
